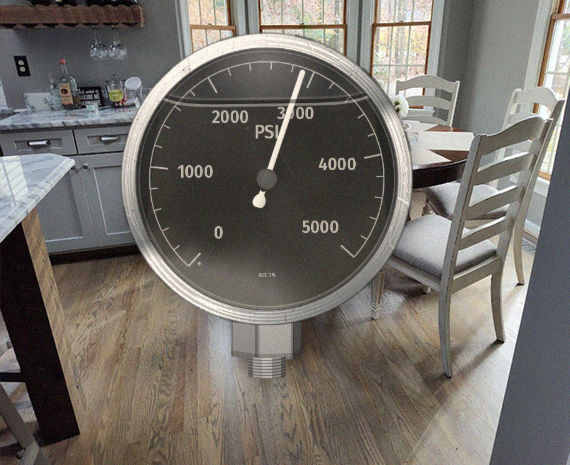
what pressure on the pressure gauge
2900 psi
